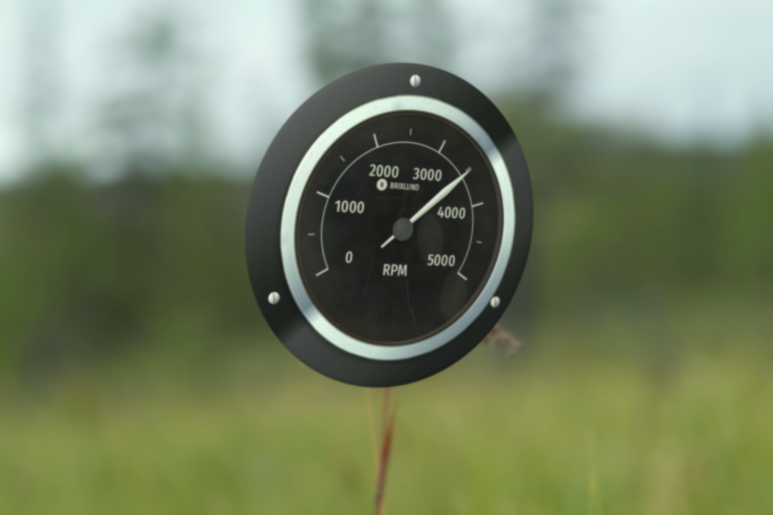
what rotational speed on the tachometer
3500 rpm
